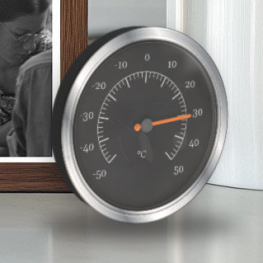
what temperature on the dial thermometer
30 °C
